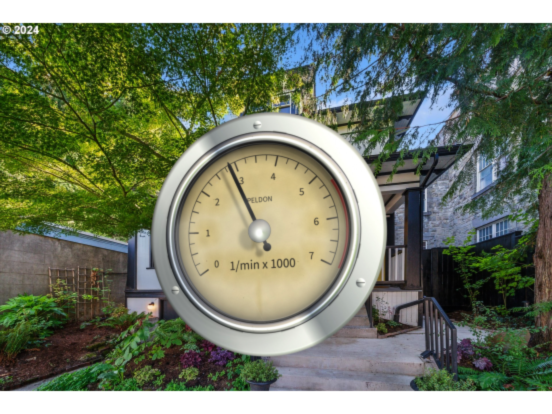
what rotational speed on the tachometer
2875 rpm
